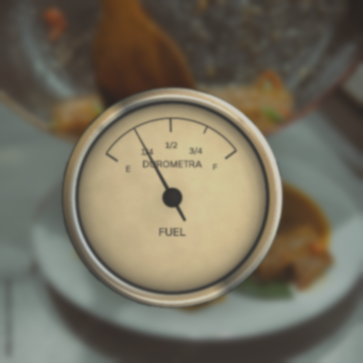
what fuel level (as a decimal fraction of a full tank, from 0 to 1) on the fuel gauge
0.25
